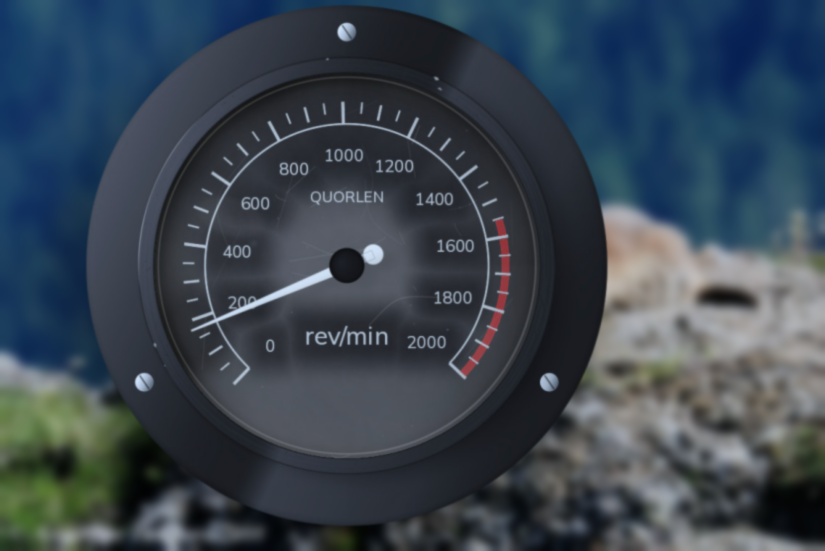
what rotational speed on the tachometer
175 rpm
